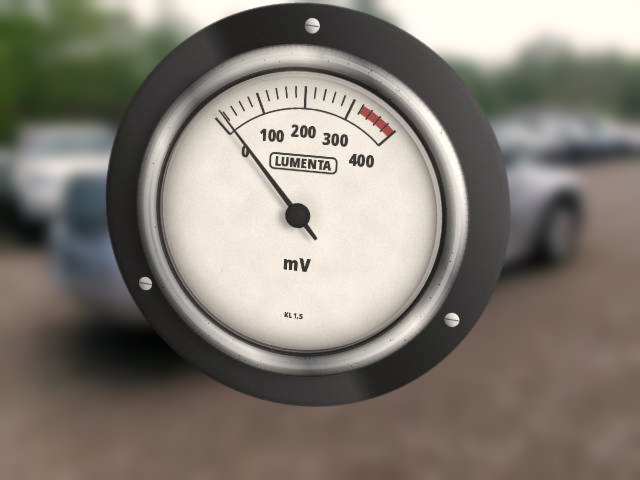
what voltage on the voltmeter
20 mV
